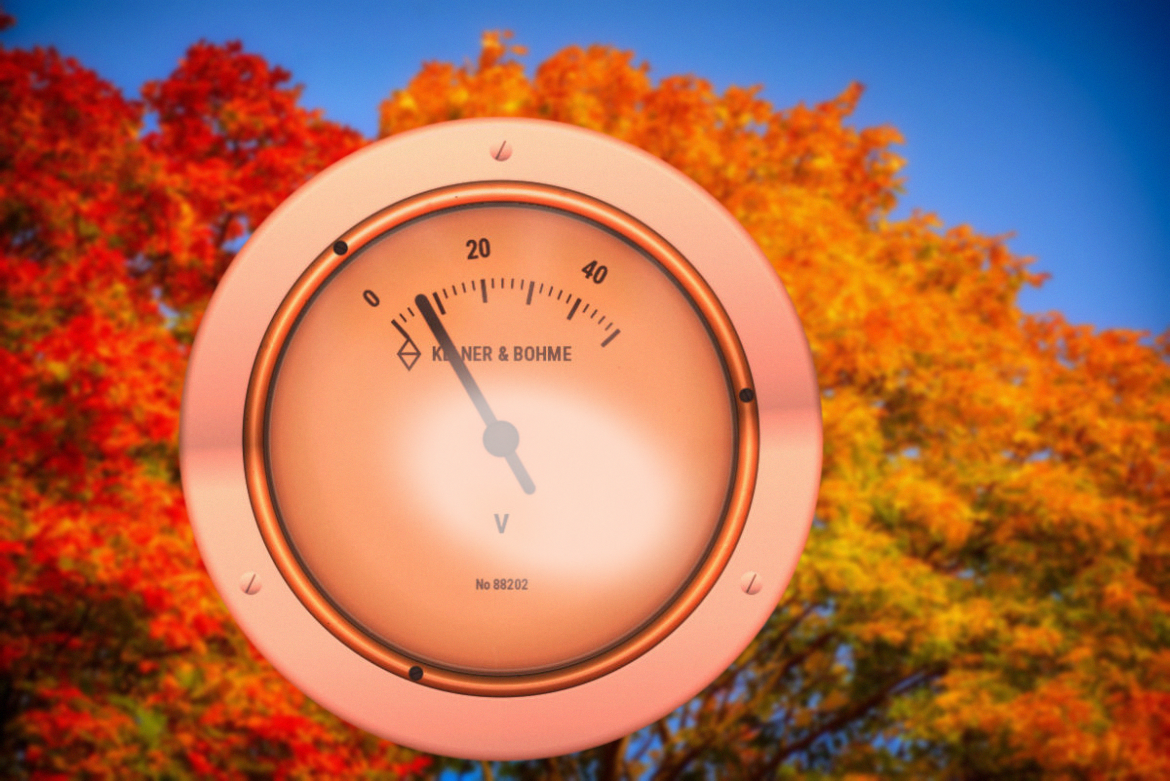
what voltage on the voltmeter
7 V
